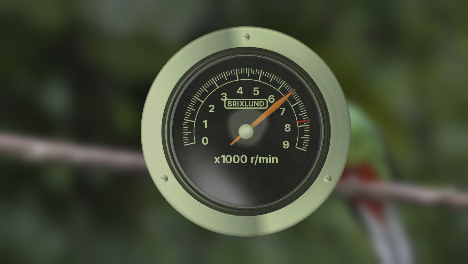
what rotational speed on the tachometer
6500 rpm
